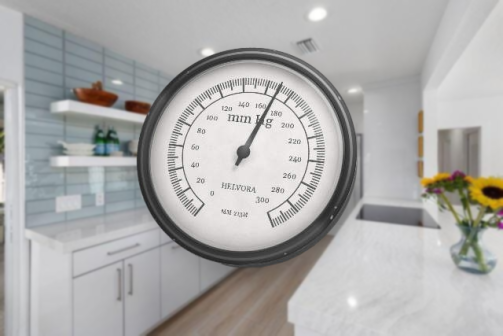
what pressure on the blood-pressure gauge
170 mmHg
